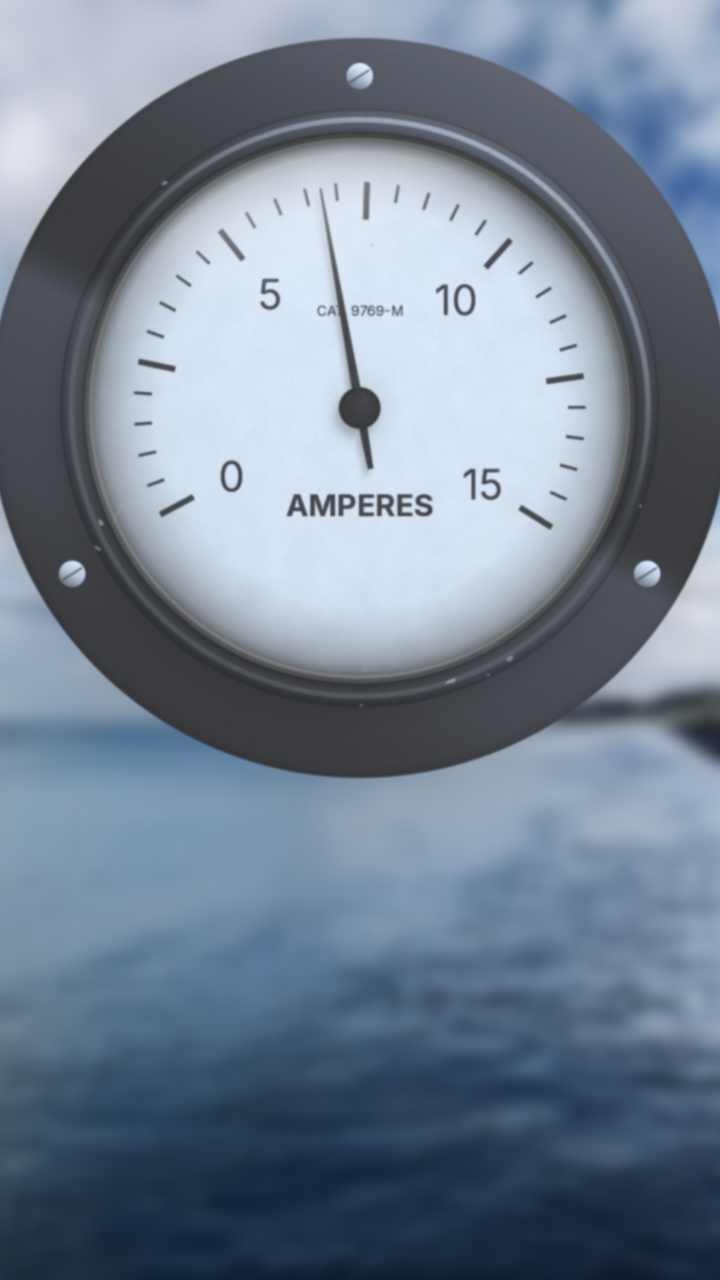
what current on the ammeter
6.75 A
